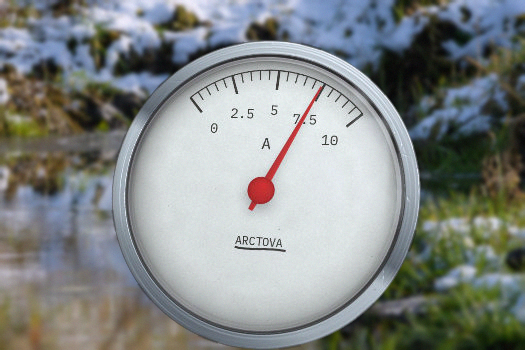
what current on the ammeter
7.5 A
